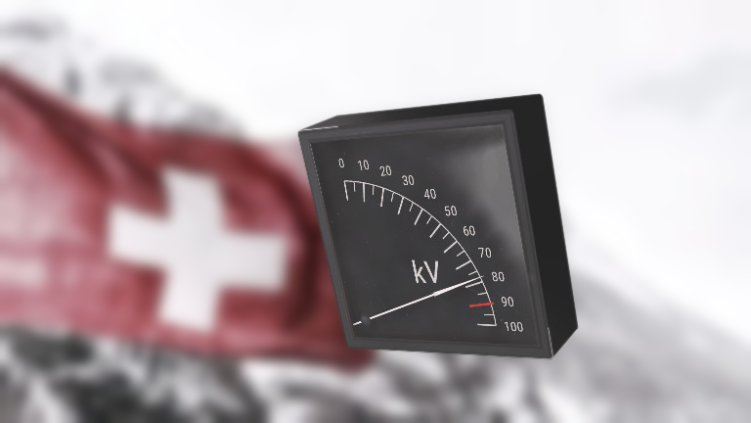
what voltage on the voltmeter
77.5 kV
